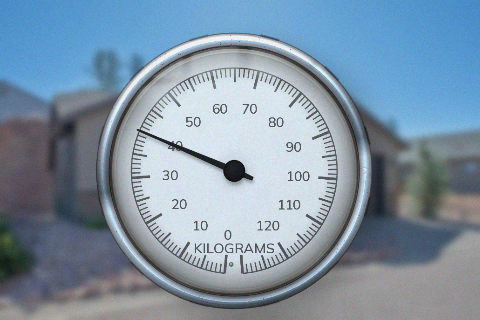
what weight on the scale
40 kg
